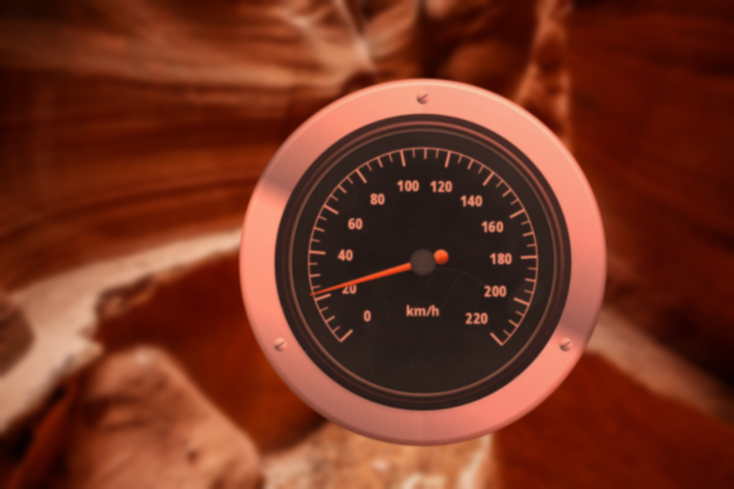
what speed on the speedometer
22.5 km/h
